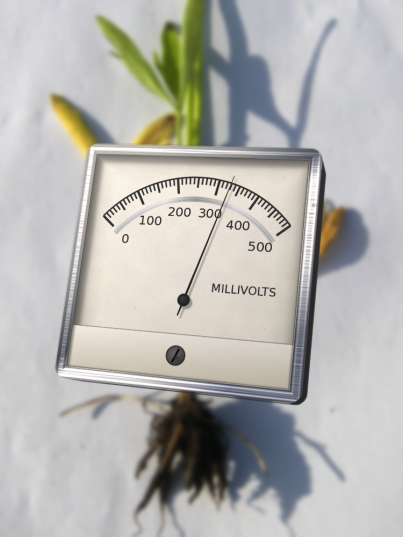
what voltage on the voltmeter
330 mV
